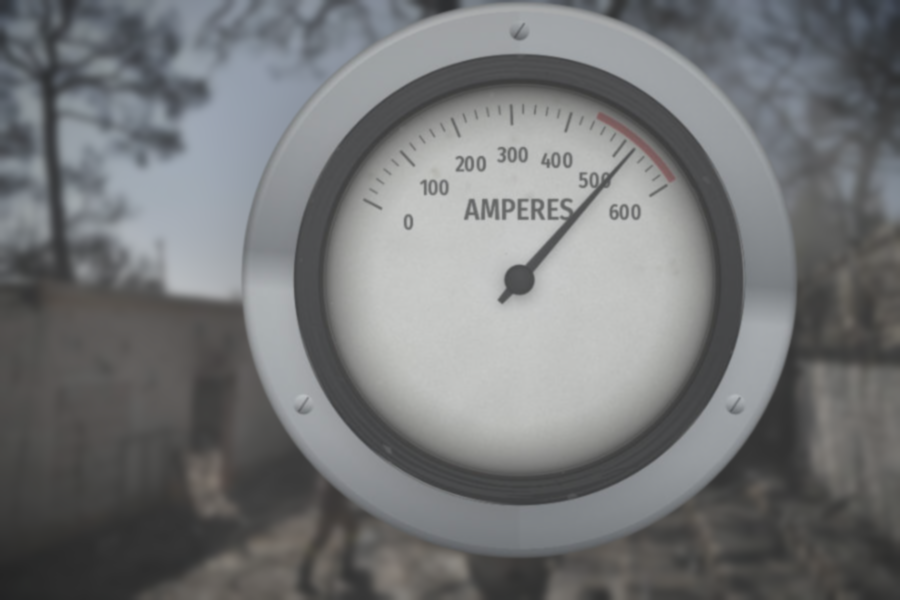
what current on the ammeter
520 A
